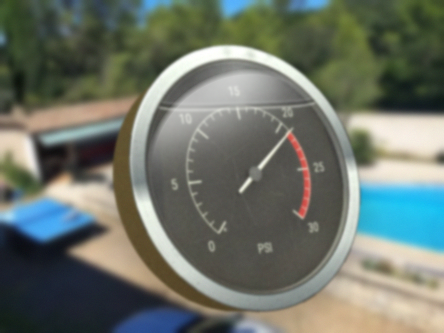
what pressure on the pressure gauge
21 psi
